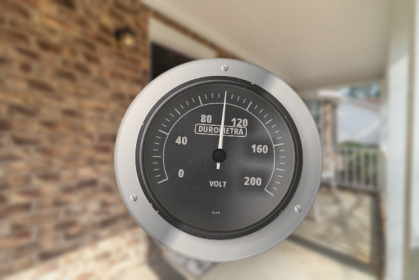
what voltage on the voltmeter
100 V
